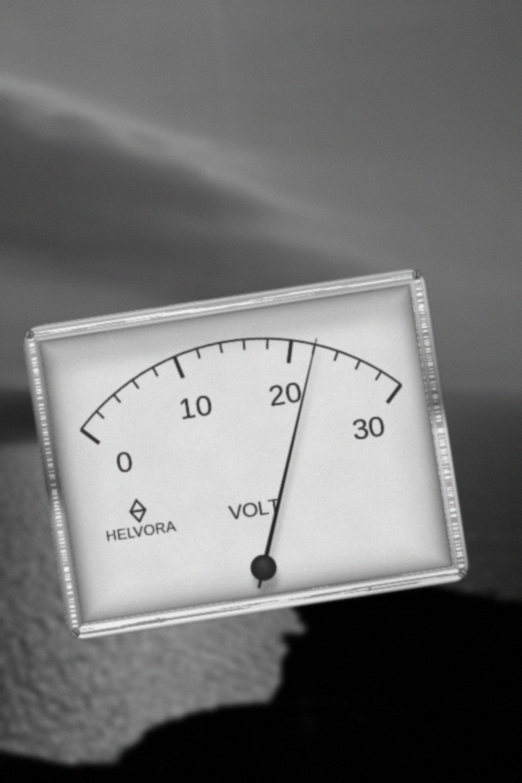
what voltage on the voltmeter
22 V
